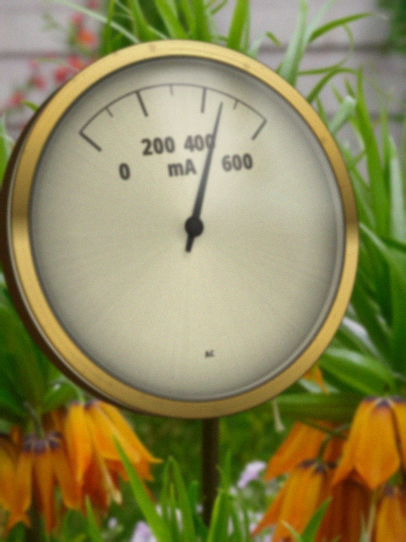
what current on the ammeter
450 mA
